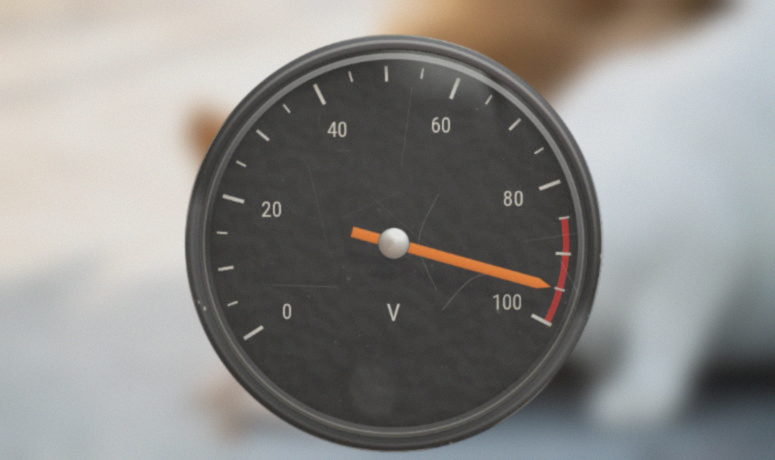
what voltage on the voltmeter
95 V
